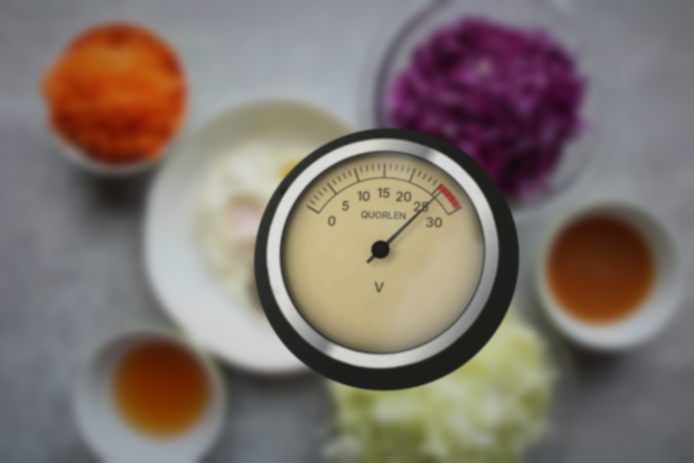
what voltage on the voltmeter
26 V
